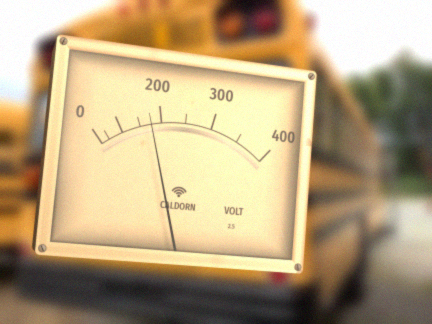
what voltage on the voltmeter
175 V
